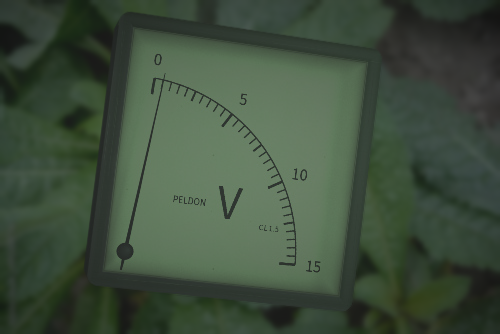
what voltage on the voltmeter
0.5 V
